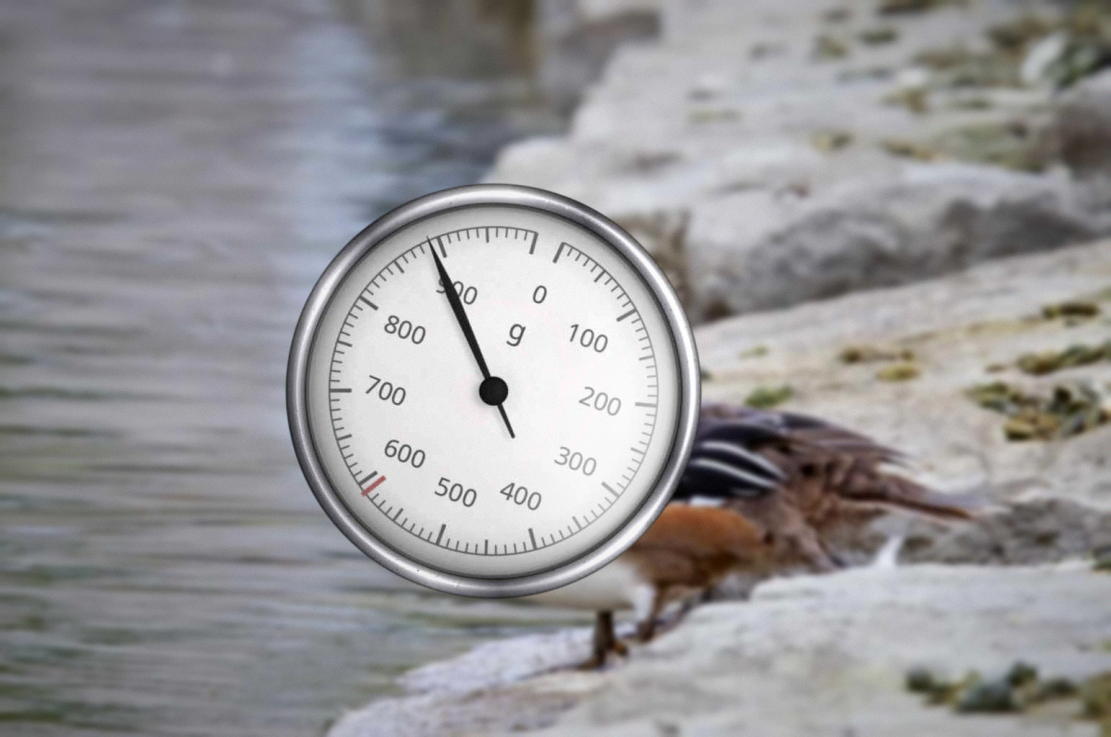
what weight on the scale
890 g
